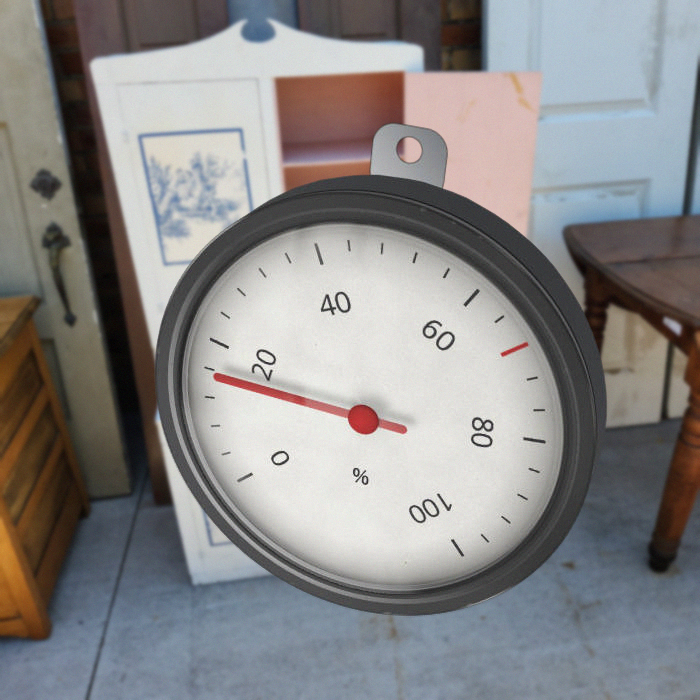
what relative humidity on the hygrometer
16 %
